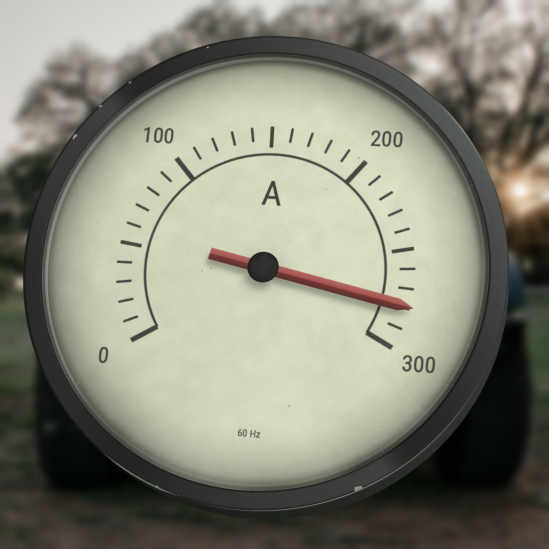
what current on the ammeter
280 A
